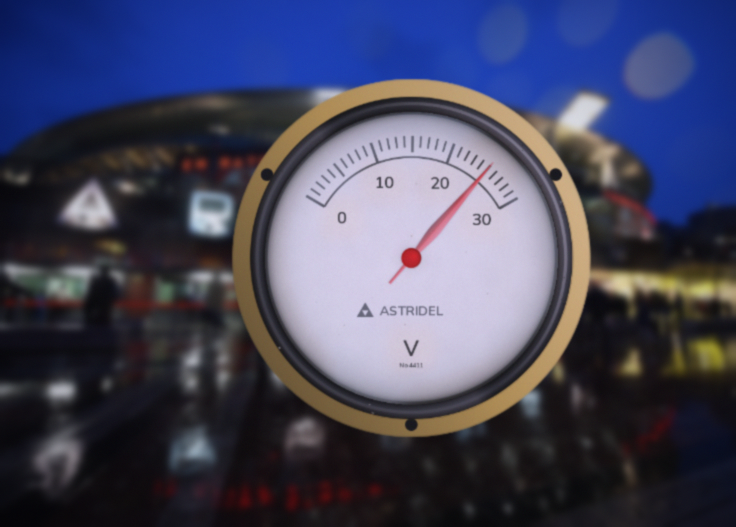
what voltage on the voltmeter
25 V
